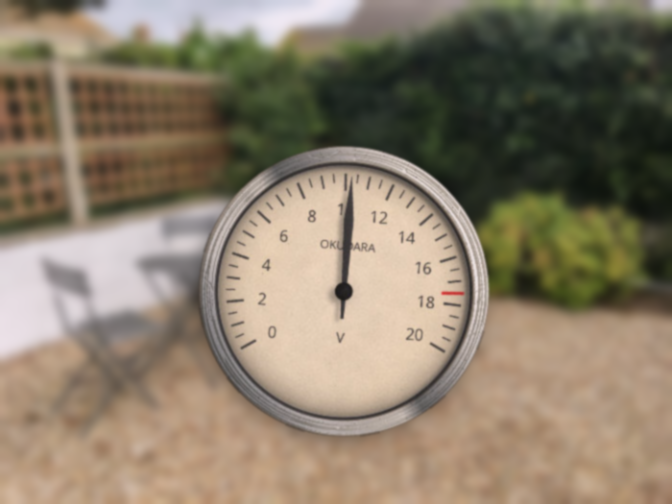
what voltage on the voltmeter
10.25 V
